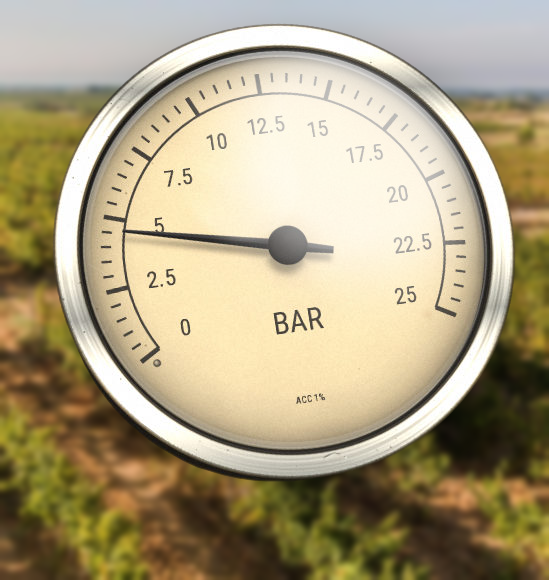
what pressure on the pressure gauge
4.5 bar
